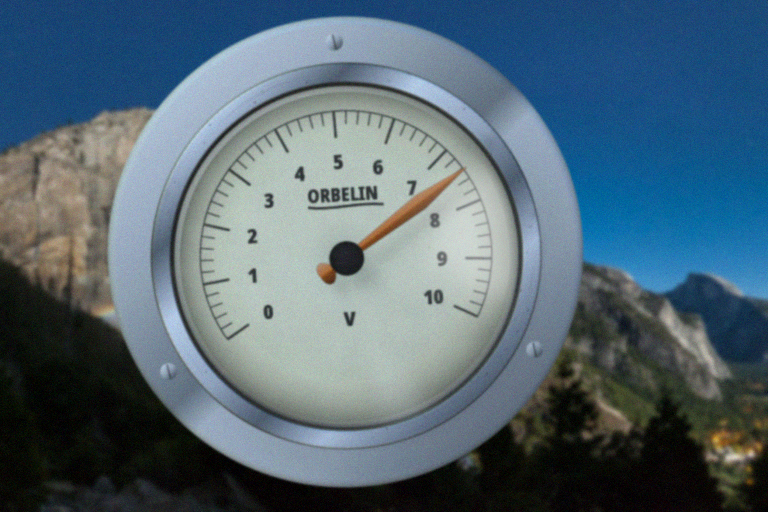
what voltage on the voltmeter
7.4 V
